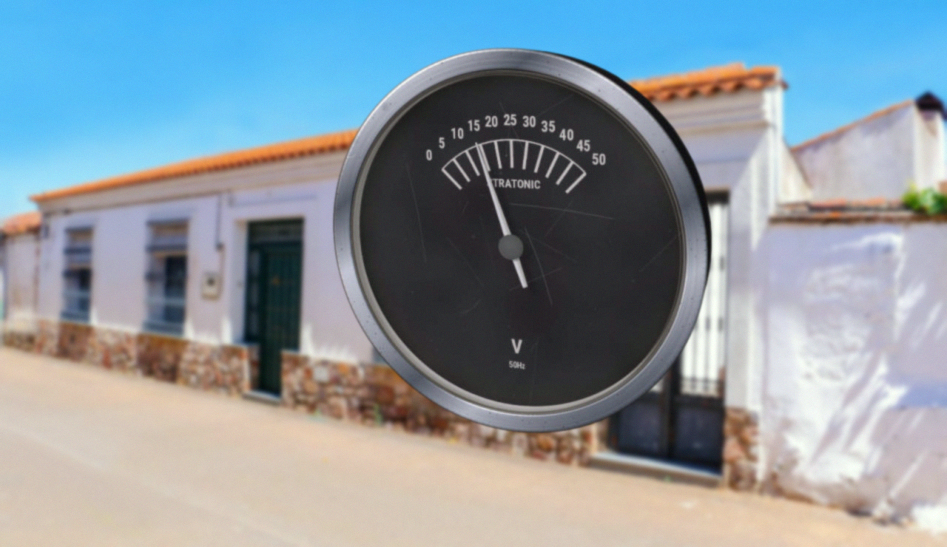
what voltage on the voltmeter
15 V
